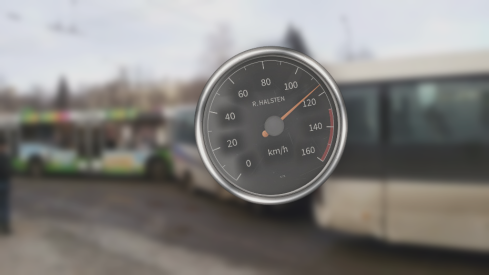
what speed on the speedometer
115 km/h
